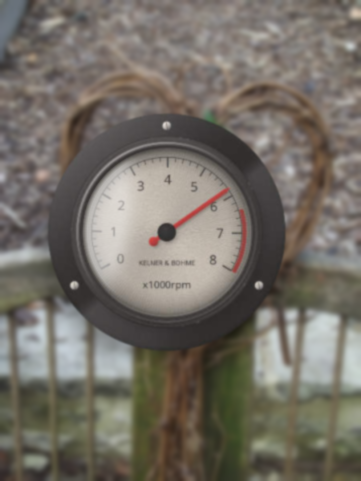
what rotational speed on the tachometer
5800 rpm
